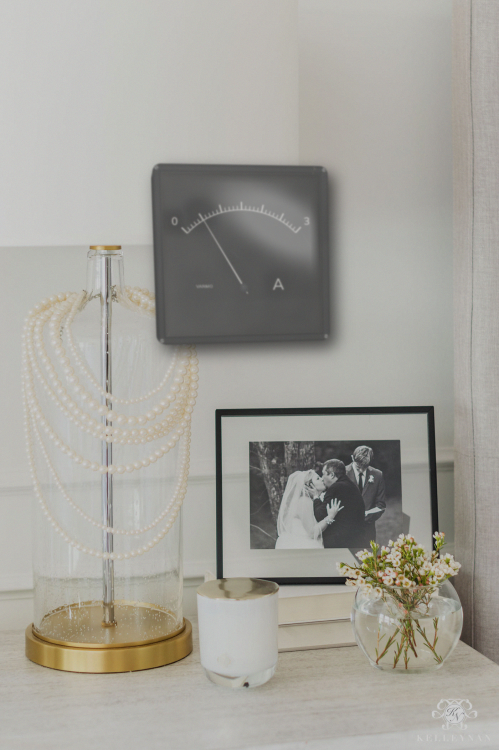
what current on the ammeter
0.5 A
